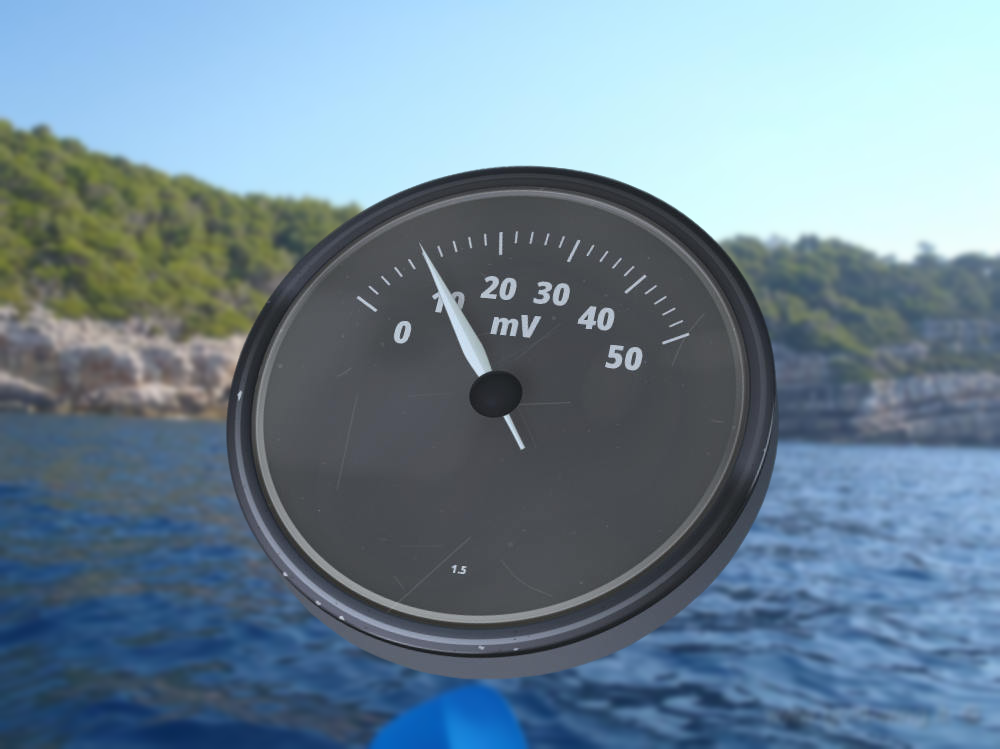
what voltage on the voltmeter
10 mV
